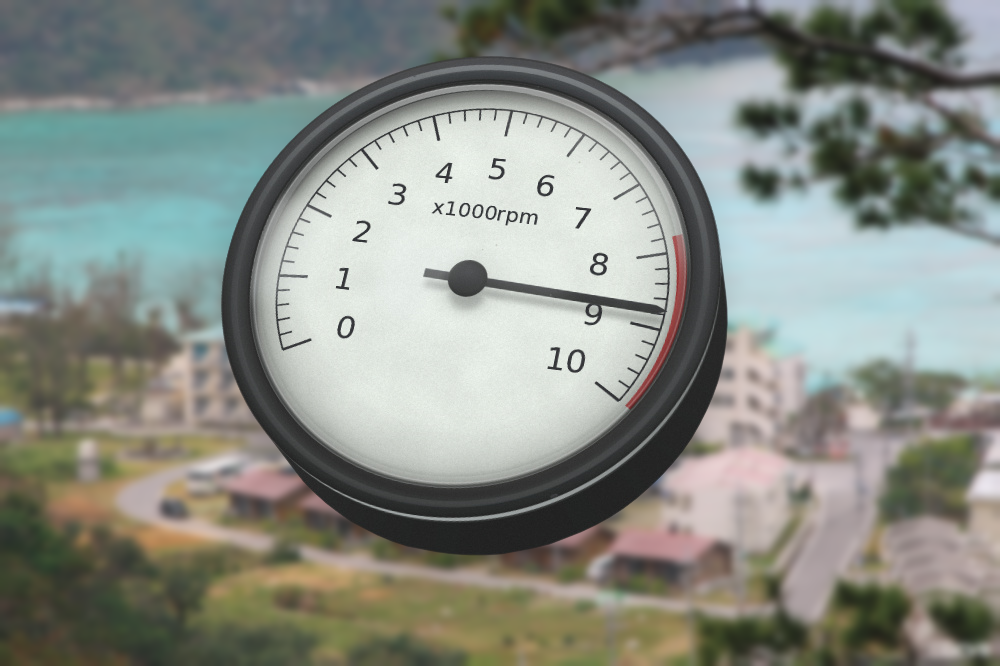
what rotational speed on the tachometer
8800 rpm
